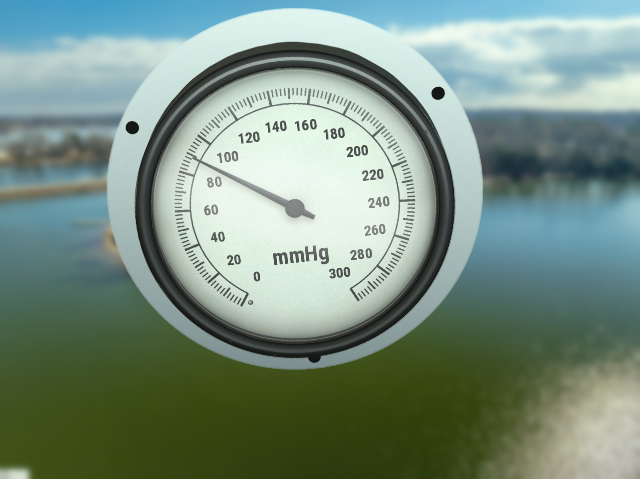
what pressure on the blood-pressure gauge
90 mmHg
